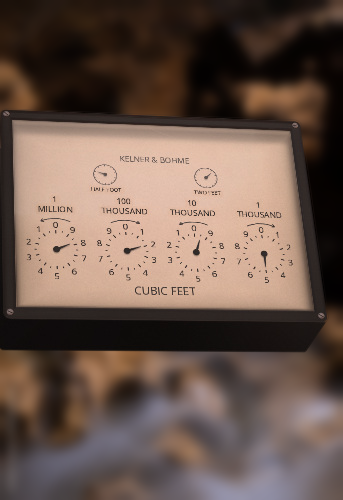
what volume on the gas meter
819500 ft³
